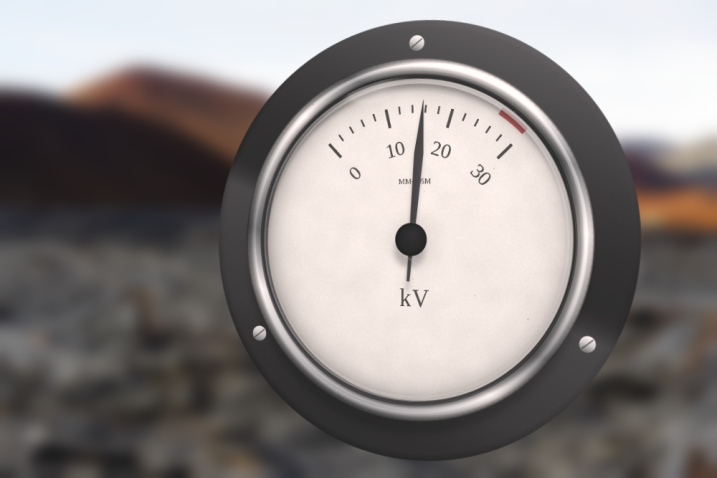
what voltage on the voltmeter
16 kV
